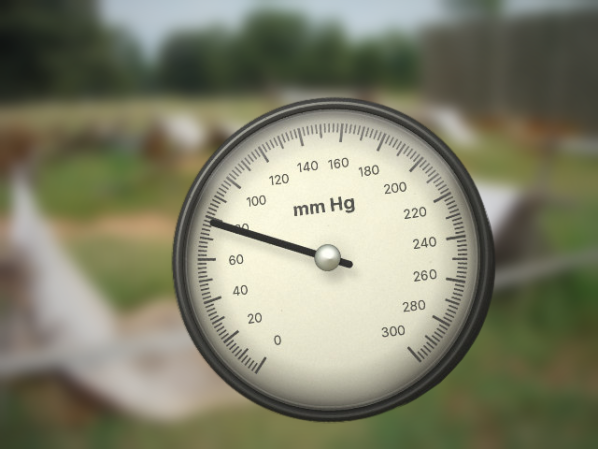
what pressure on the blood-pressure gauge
78 mmHg
